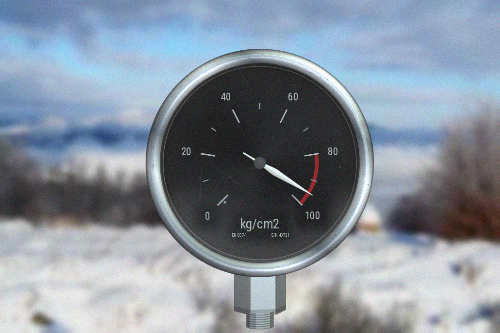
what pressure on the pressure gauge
95 kg/cm²
